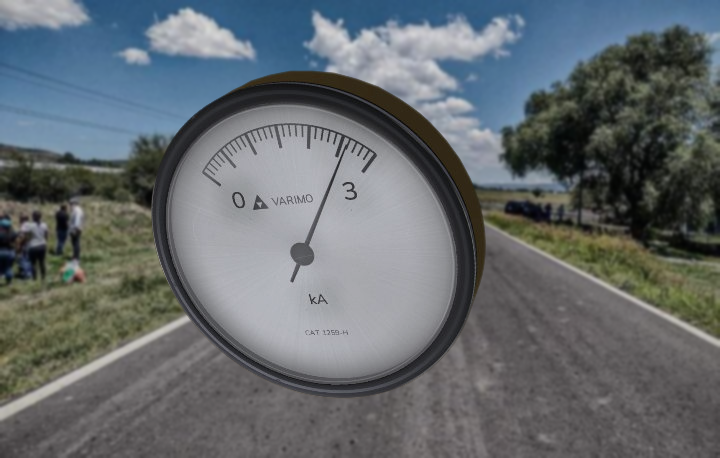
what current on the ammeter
2.6 kA
